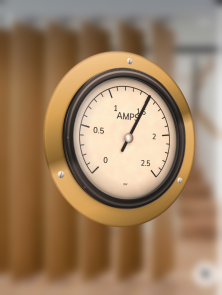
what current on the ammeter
1.5 A
